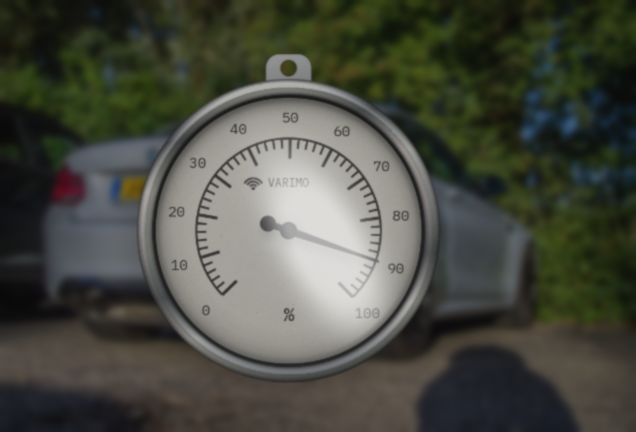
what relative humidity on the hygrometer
90 %
